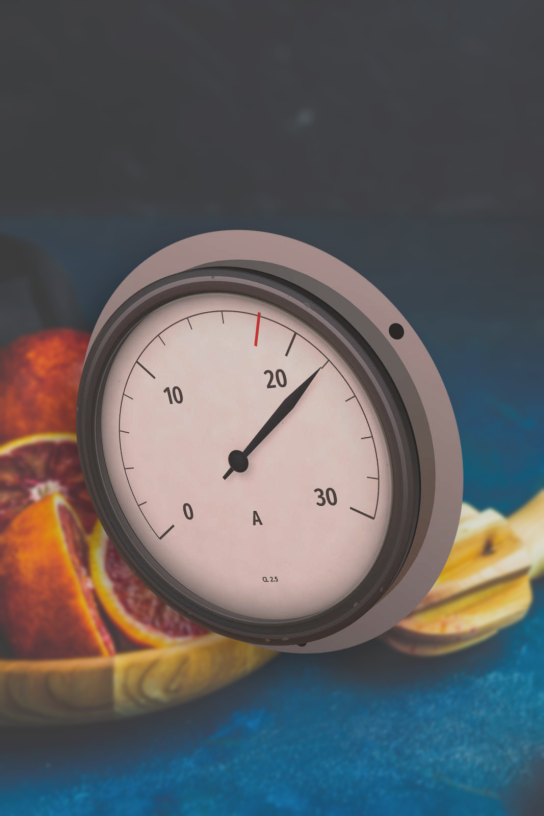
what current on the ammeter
22 A
